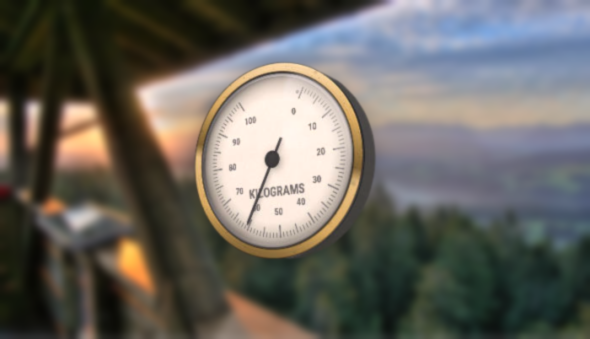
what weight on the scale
60 kg
